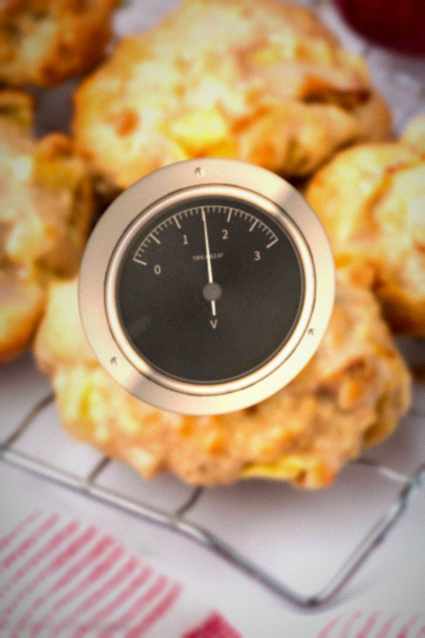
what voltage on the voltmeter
1.5 V
